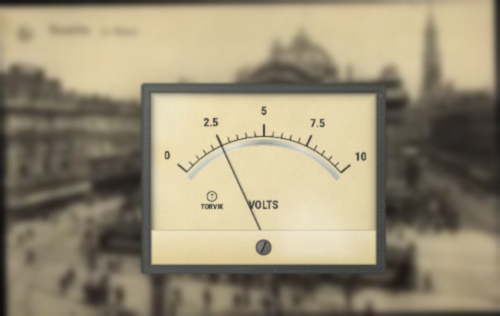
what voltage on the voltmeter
2.5 V
